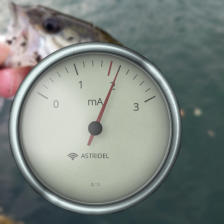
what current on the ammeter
2 mA
